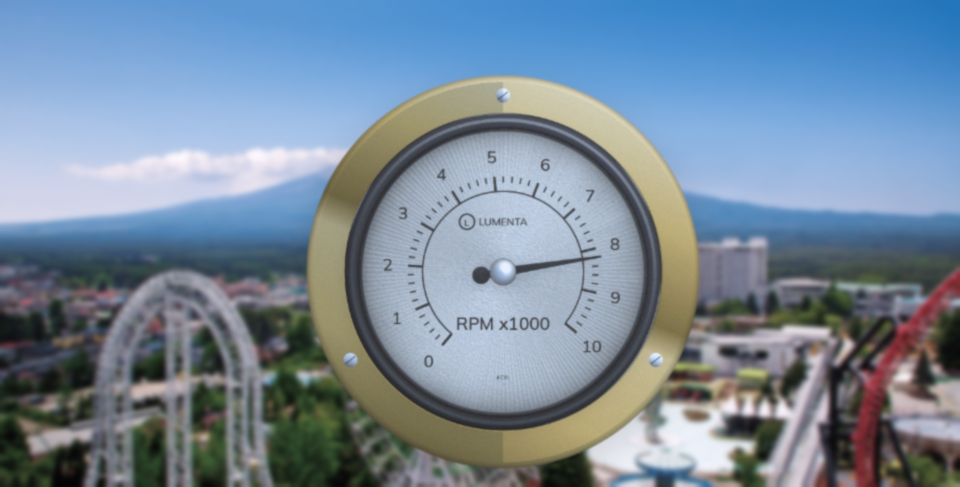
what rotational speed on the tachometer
8200 rpm
